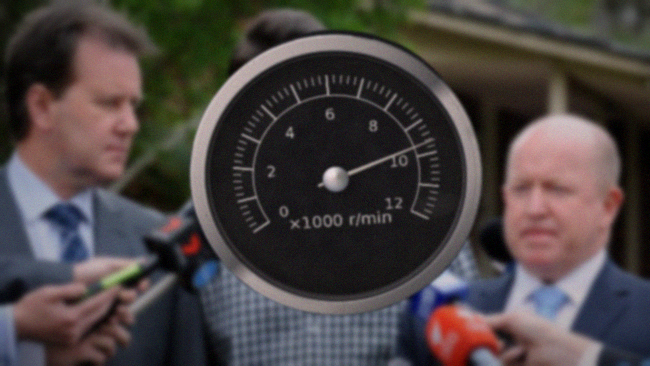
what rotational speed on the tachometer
9600 rpm
